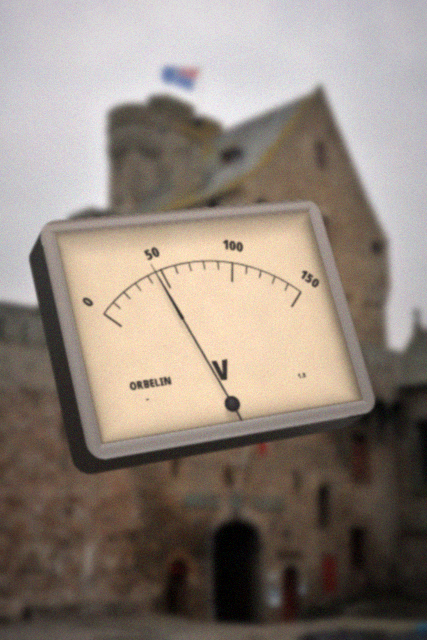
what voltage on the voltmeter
45 V
